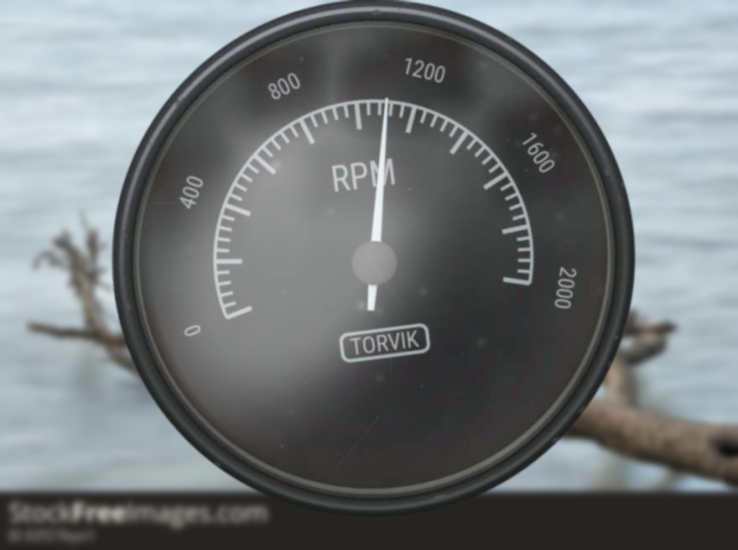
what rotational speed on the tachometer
1100 rpm
